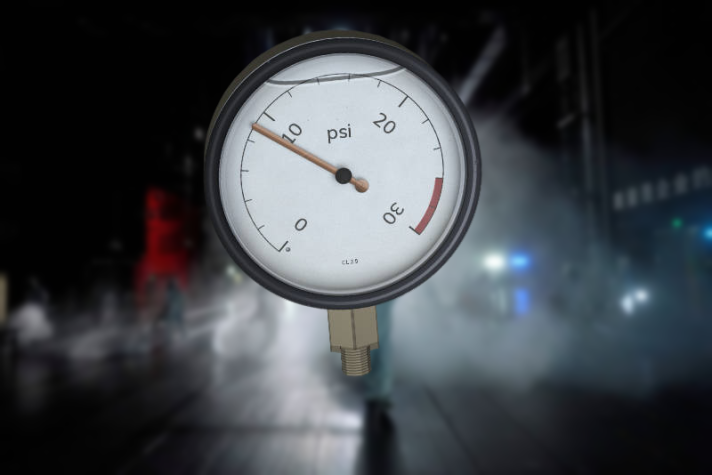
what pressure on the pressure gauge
9 psi
